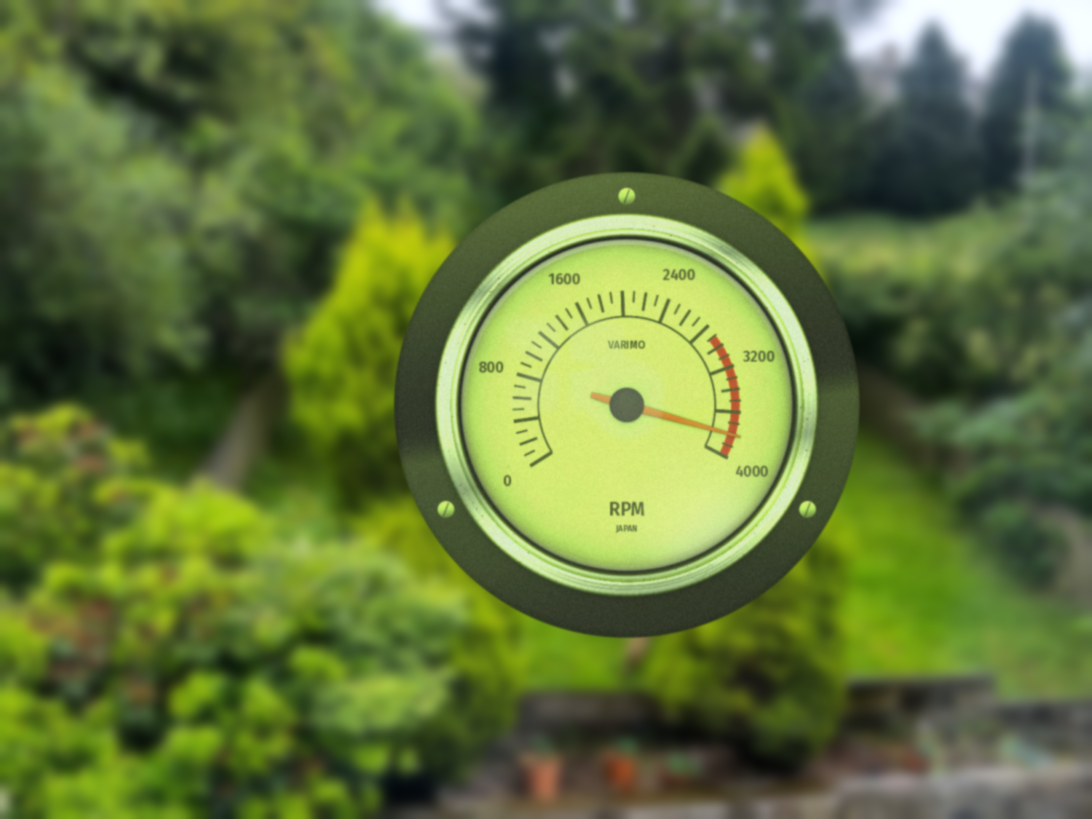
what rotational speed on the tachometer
3800 rpm
